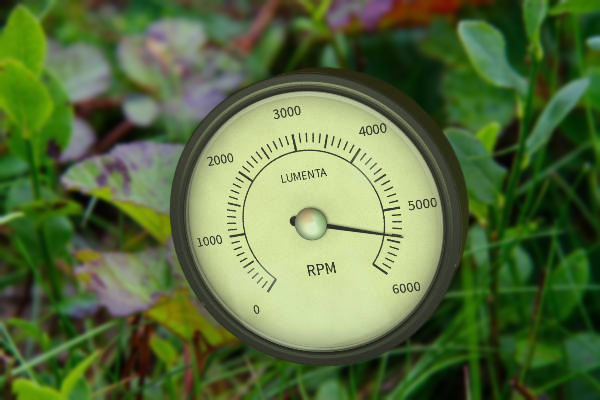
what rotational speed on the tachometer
5400 rpm
